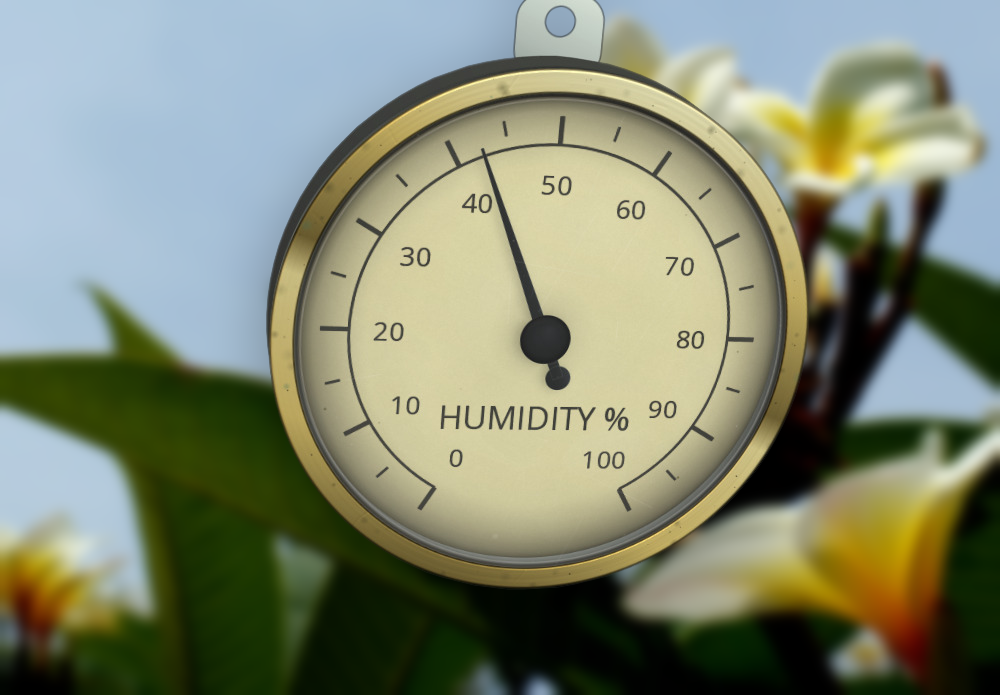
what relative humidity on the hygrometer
42.5 %
